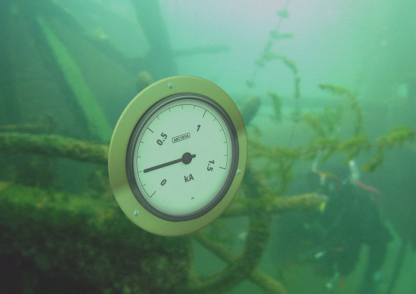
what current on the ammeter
0.2 kA
